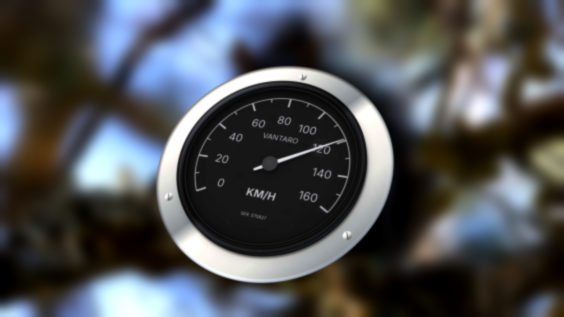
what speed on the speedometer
120 km/h
